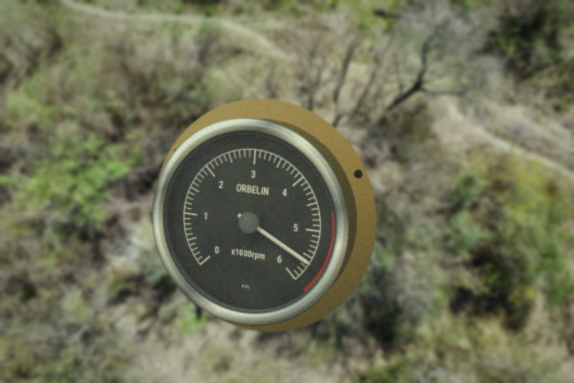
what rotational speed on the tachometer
5600 rpm
